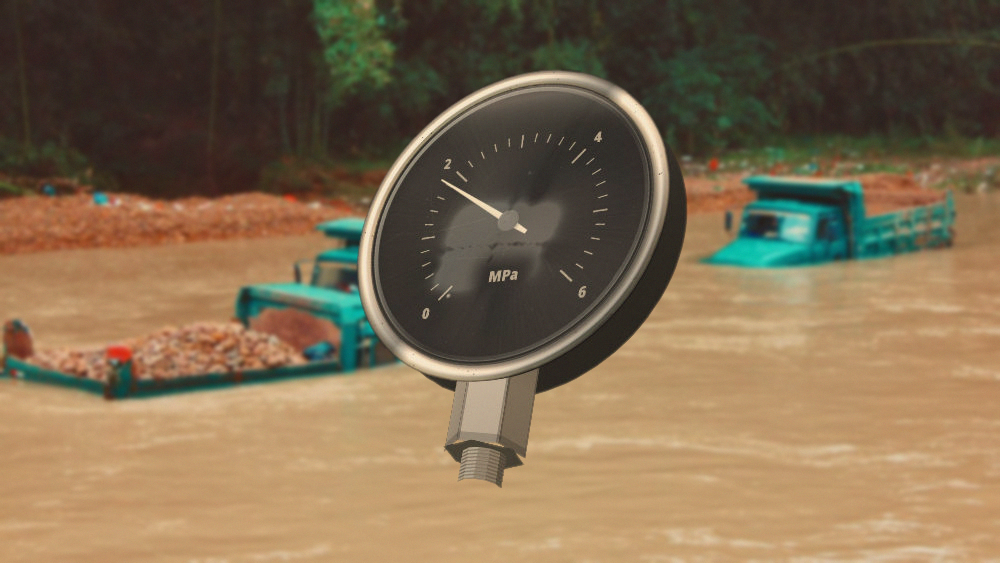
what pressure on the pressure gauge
1.8 MPa
